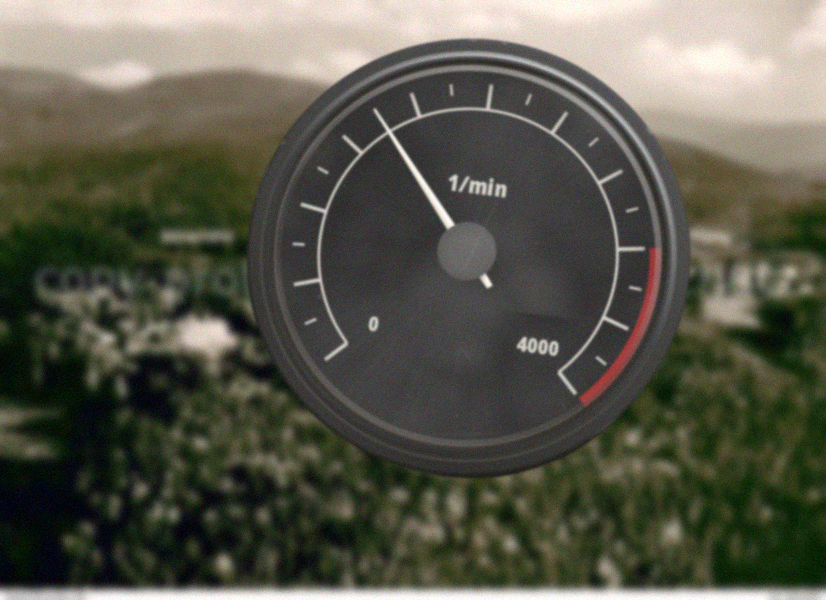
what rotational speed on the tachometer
1400 rpm
